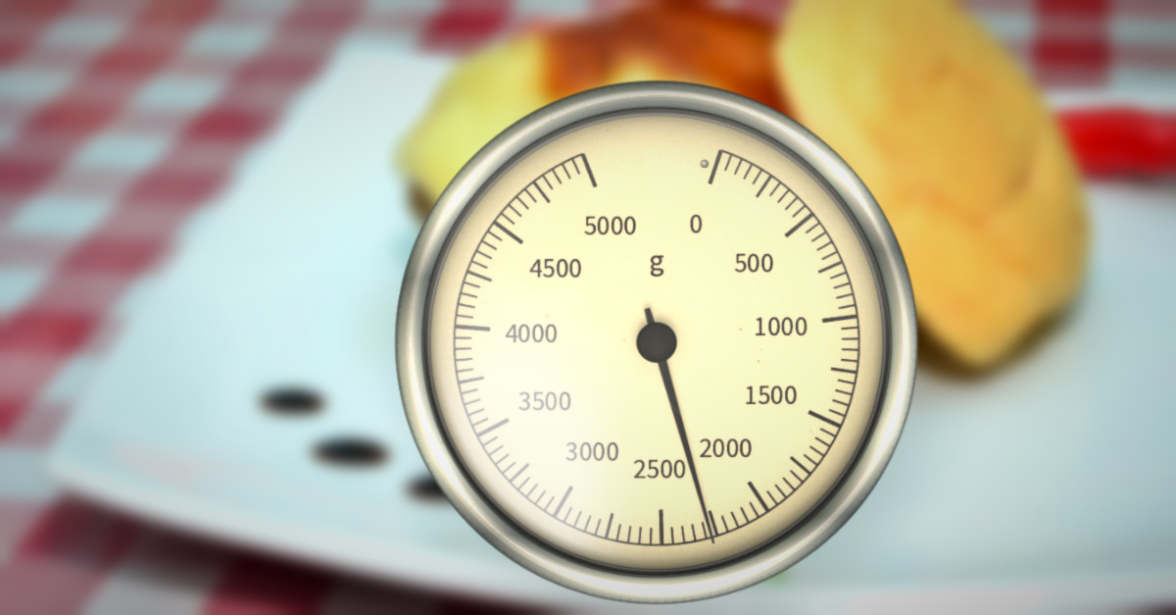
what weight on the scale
2275 g
